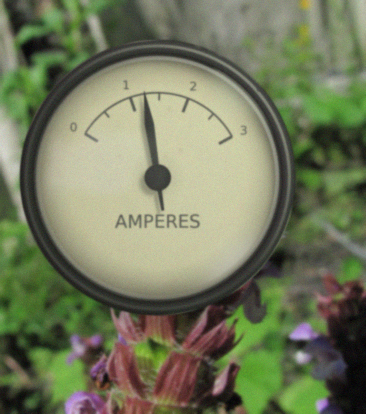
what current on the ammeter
1.25 A
